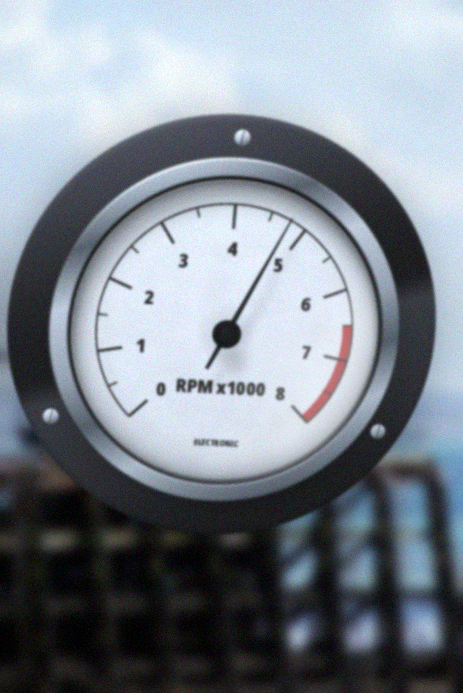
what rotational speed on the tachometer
4750 rpm
